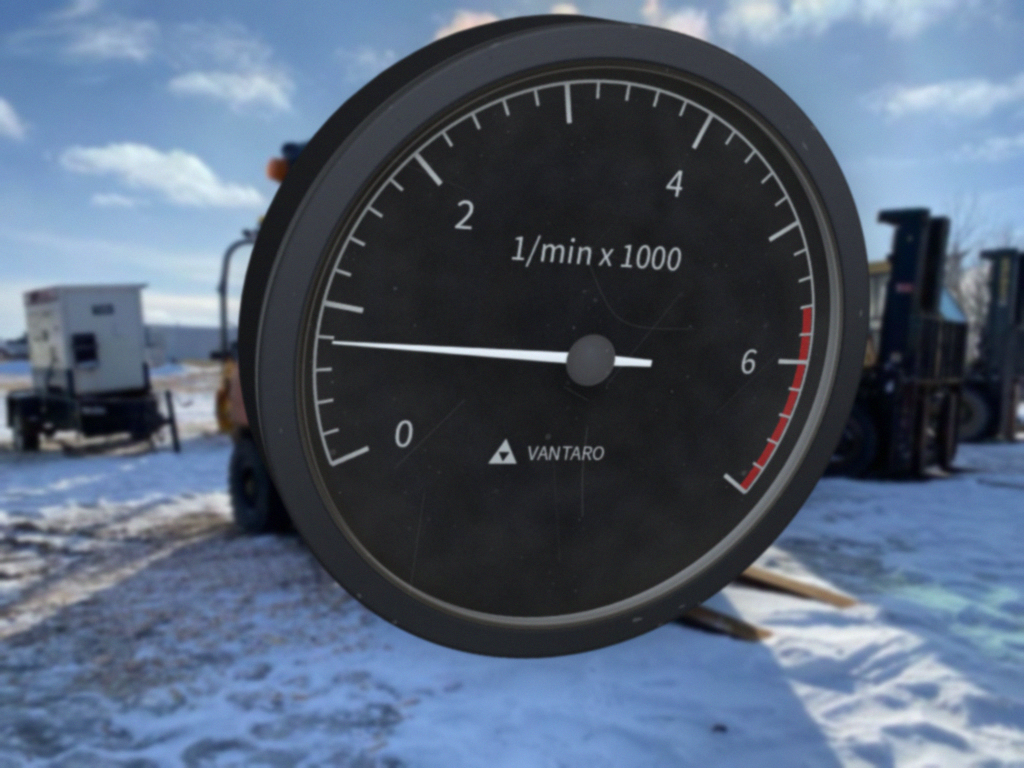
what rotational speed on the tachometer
800 rpm
